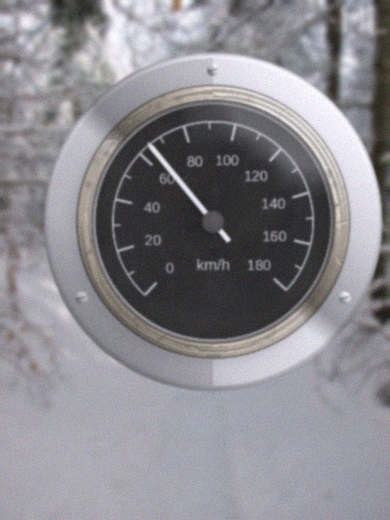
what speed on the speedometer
65 km/h
